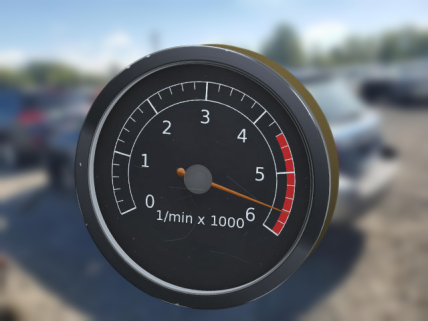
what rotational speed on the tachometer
5600 rpm
